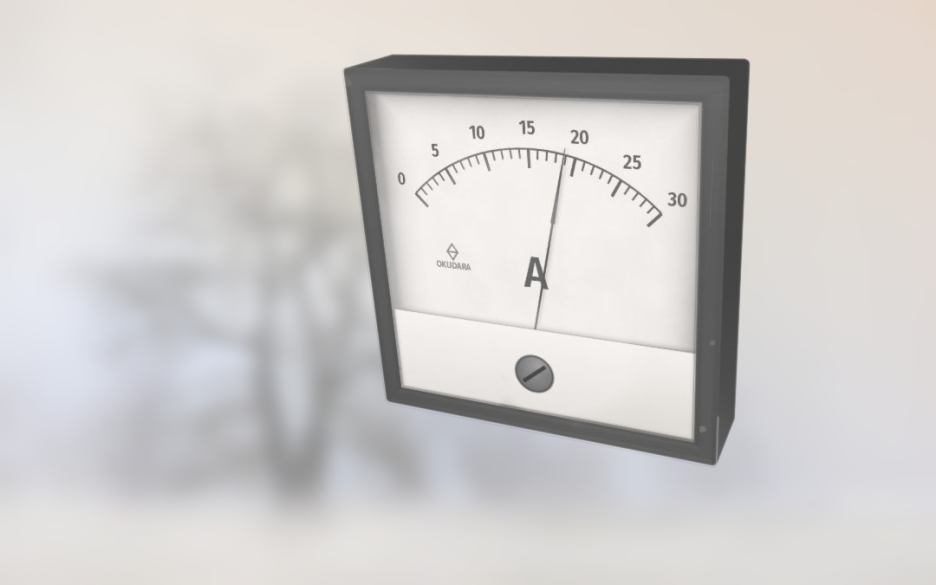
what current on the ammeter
19 A
